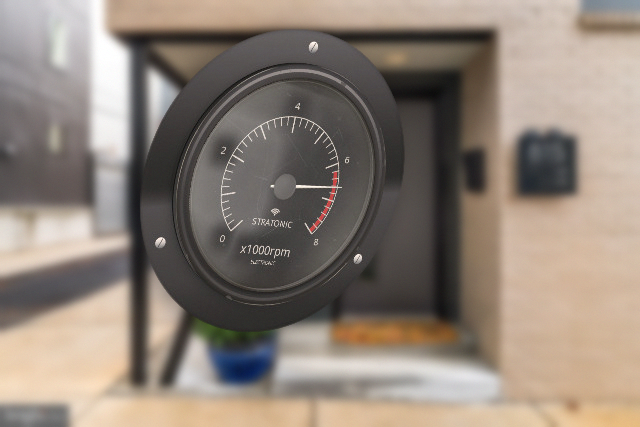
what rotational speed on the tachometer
6600 rpm
